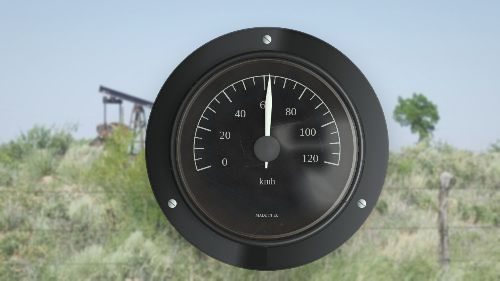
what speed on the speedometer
62.5 km/h
